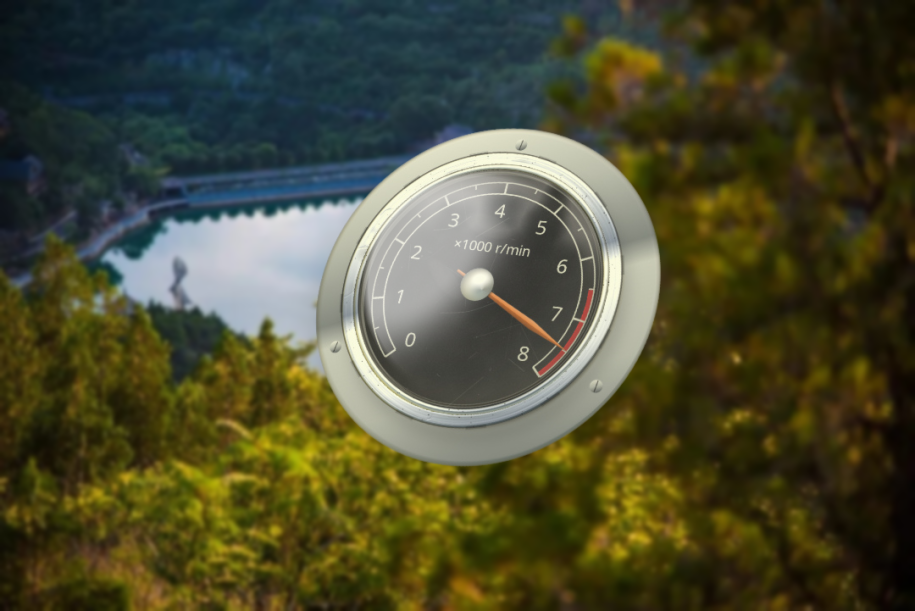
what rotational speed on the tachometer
7500 rpm
